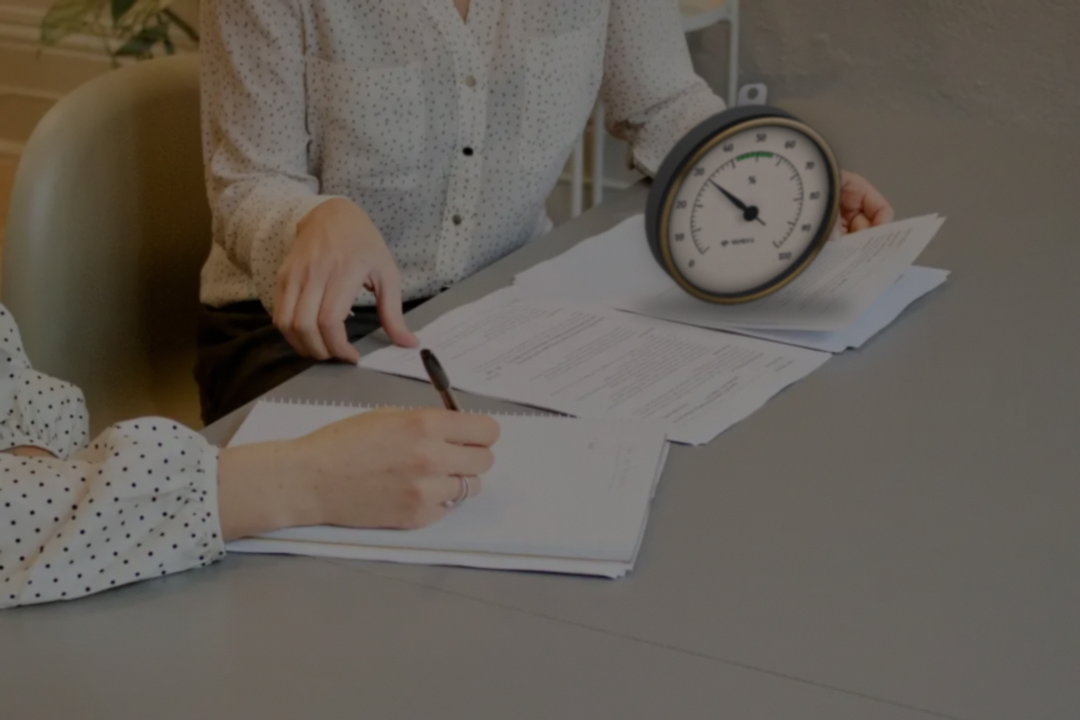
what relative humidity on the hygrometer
30 %
